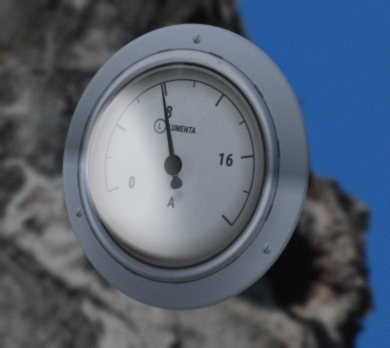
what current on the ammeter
8 A
